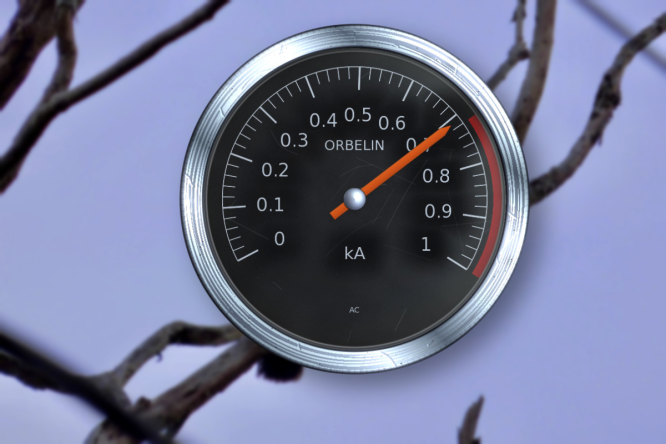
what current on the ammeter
0.71 kA
